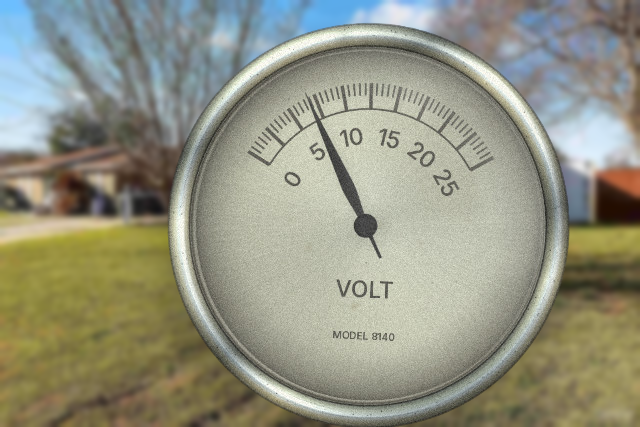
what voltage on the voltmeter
7 V
